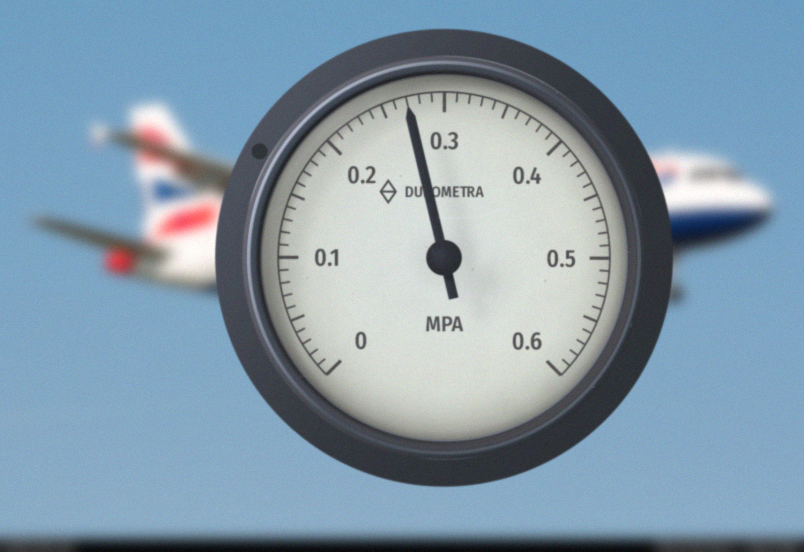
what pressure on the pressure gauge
0.27 MPa
